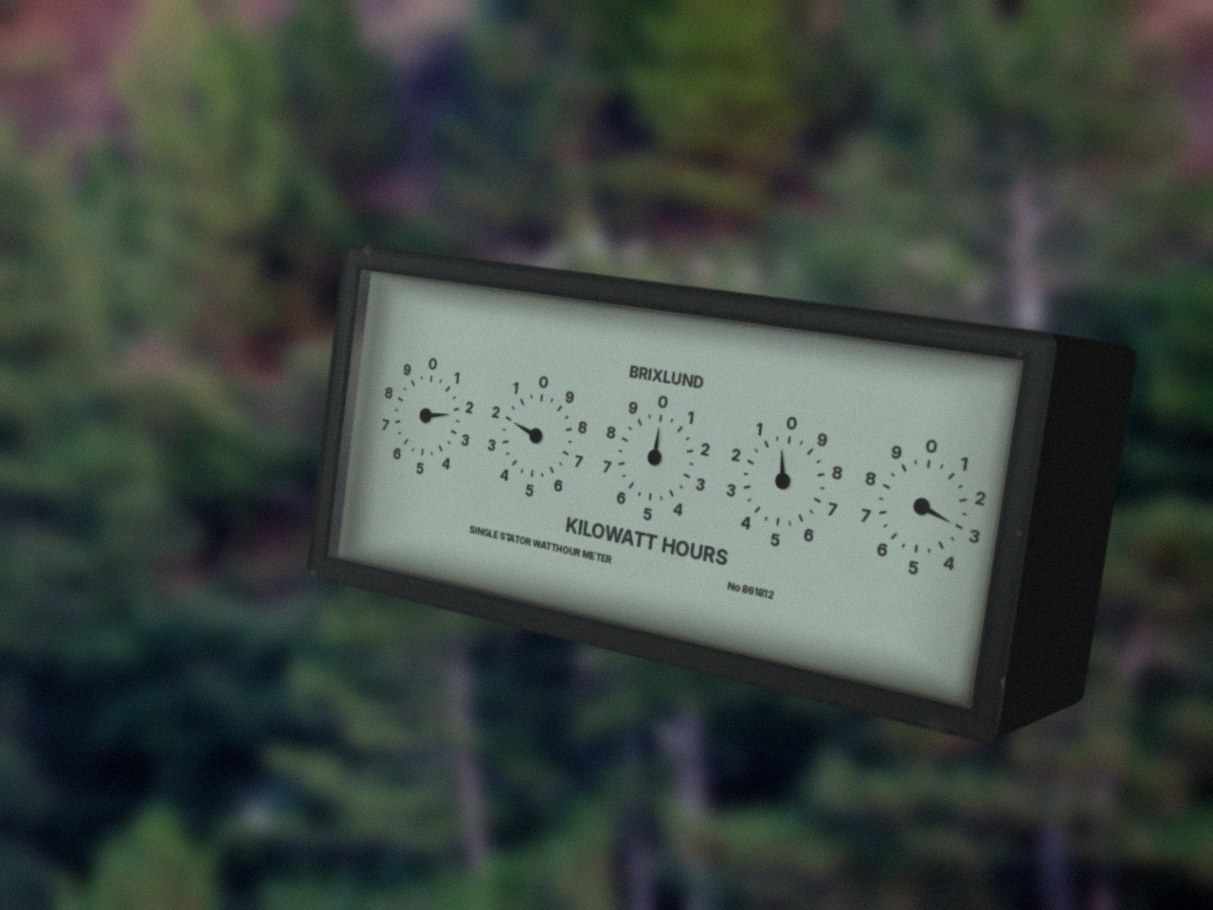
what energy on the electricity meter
22003 kWh
